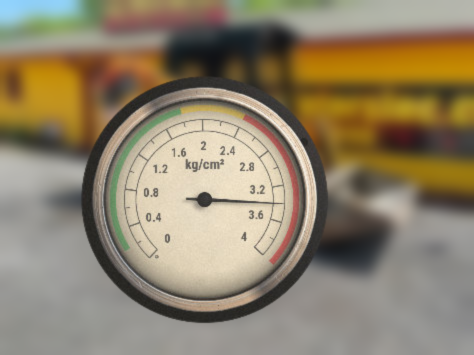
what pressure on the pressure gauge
3.4 kg/cm²
